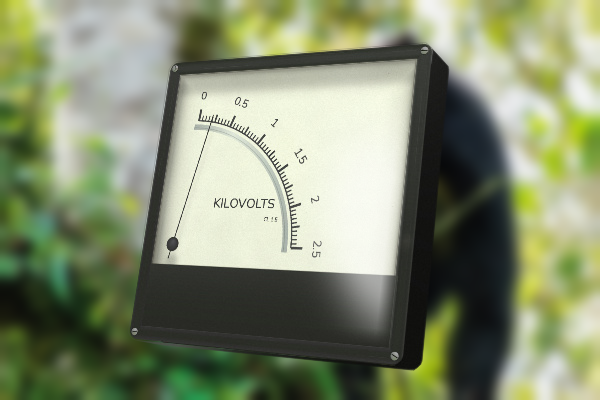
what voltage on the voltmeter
0.25 kV
